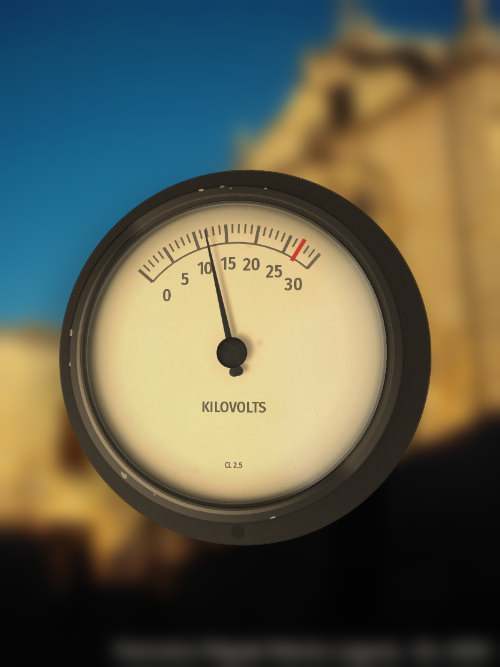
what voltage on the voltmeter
12 kV
